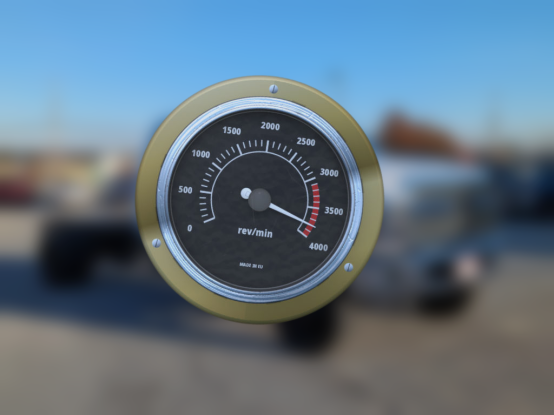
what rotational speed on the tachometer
3800 rpm
